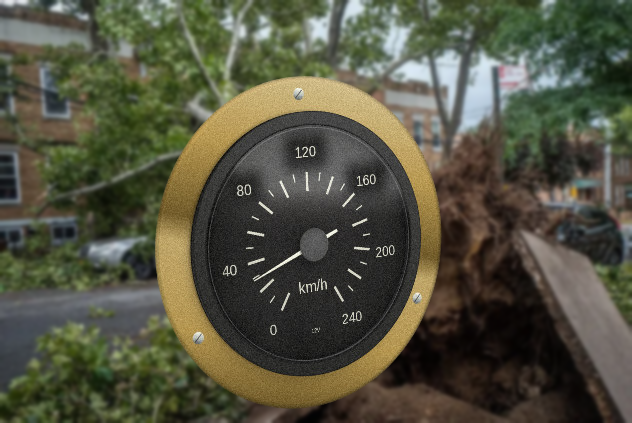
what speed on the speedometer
30 km/h
